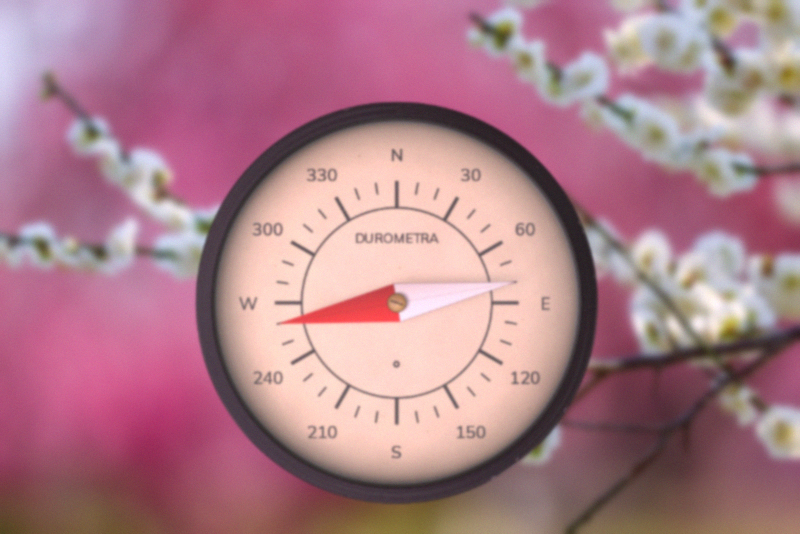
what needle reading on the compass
260 °
